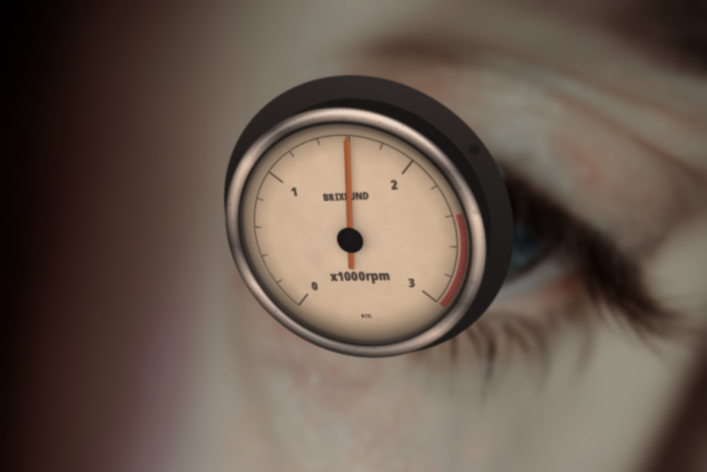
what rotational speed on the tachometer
1600 rpm
